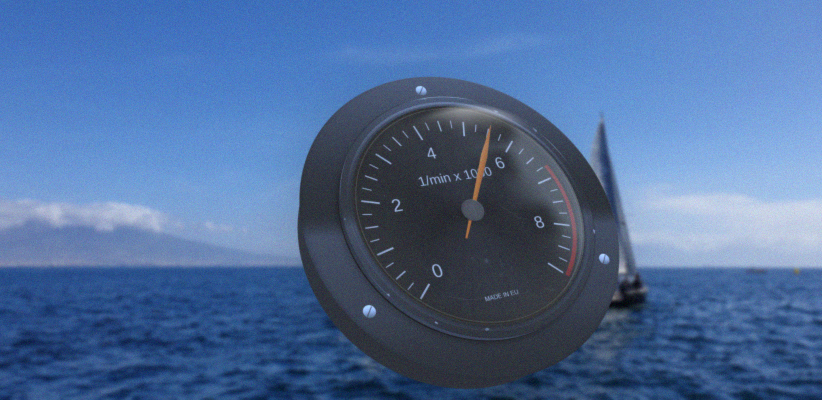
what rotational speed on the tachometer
5500 rpm
